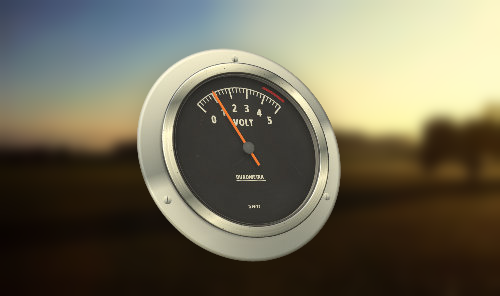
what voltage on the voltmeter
1 V
